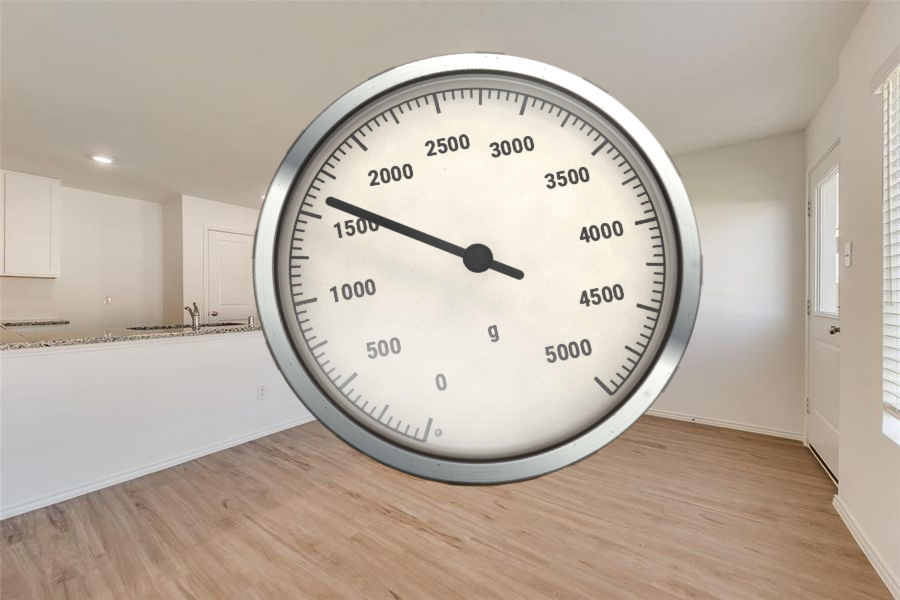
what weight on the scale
1600 g
